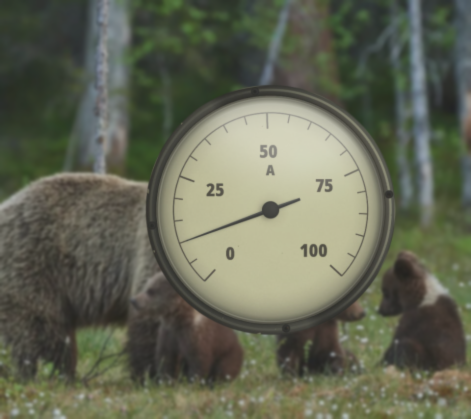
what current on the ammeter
10 A
